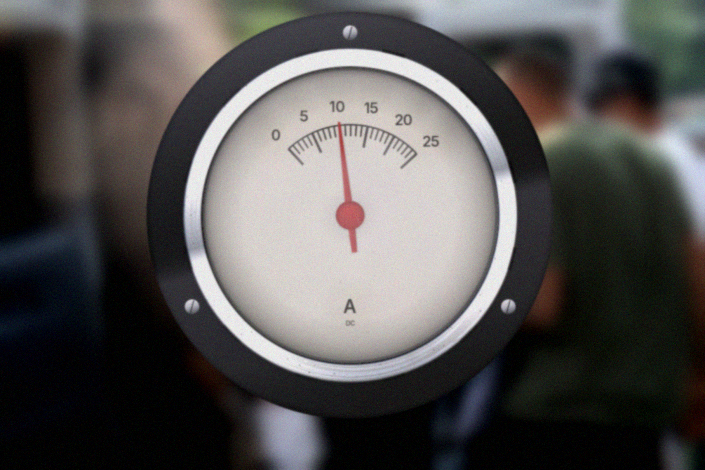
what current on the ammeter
10 A
